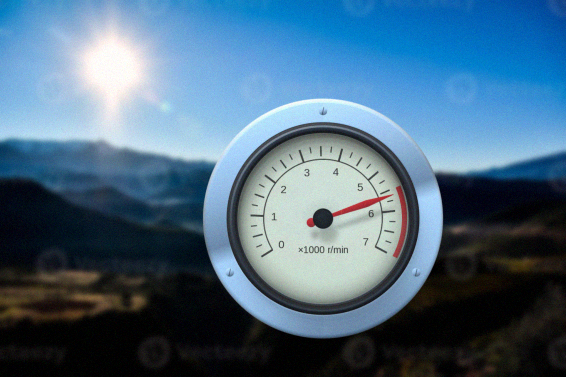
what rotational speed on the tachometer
5625 rpm
